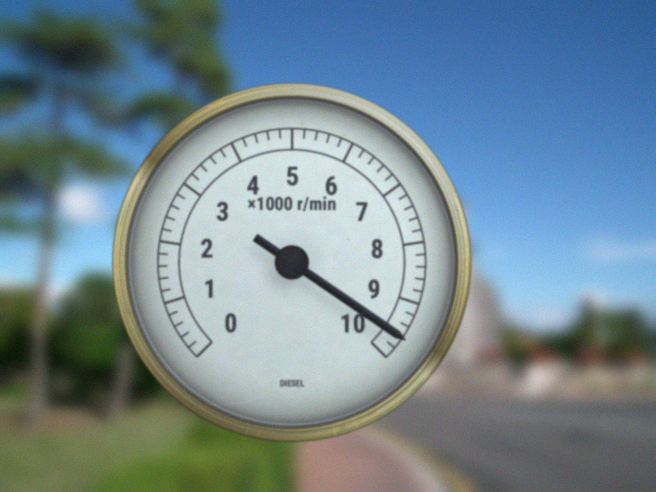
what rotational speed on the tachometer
9600 rpm
